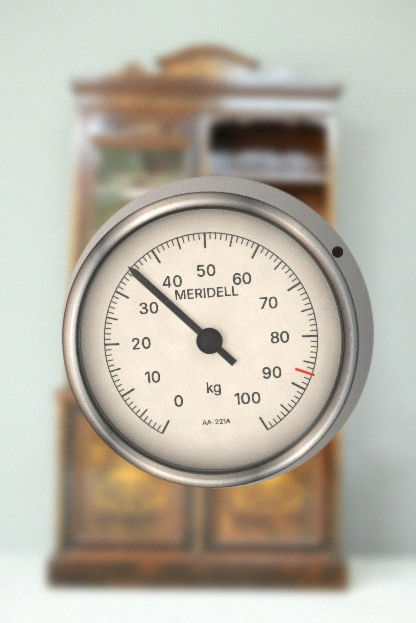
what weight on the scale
35 kg
